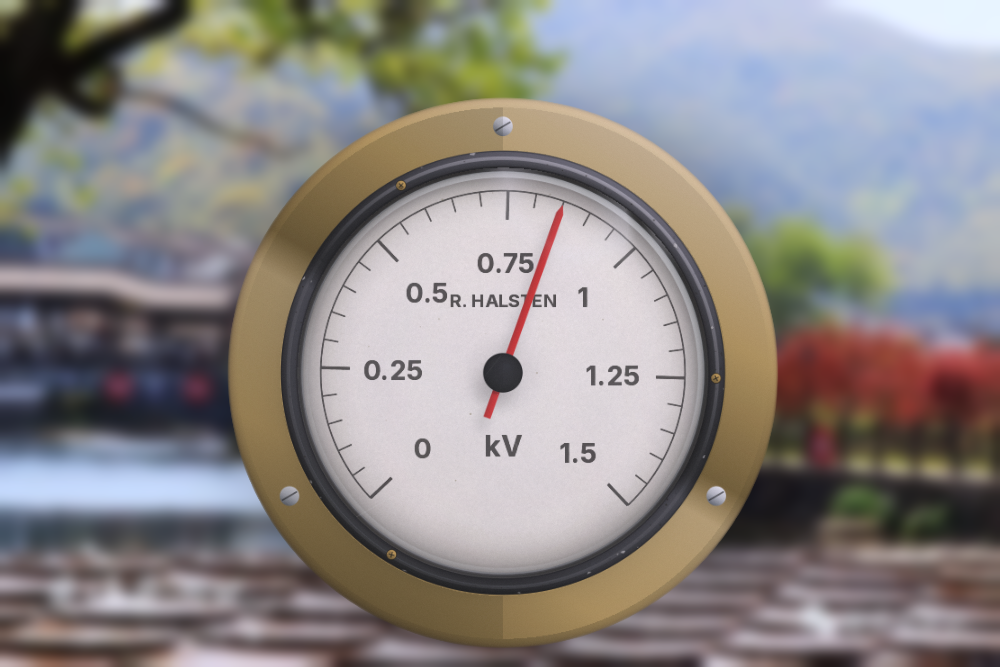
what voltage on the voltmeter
0.85 kV
